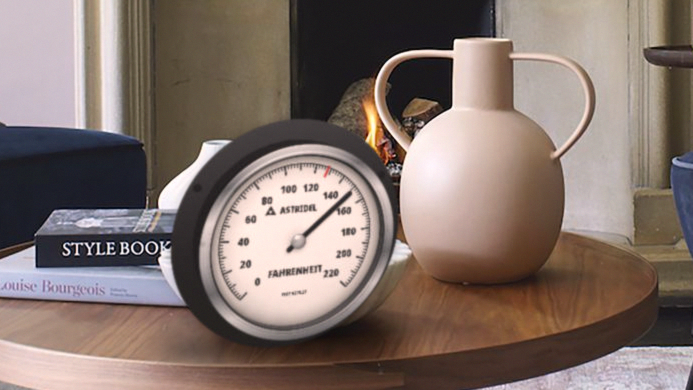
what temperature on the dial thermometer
150 °F
